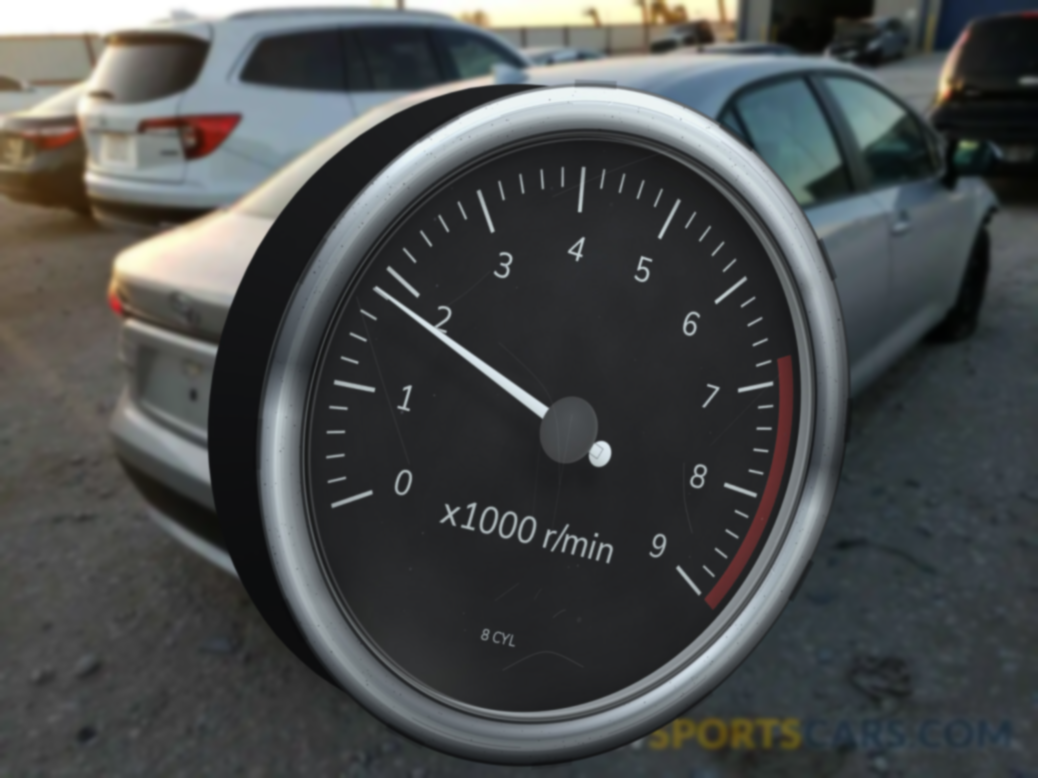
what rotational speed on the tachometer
1800 rpm
